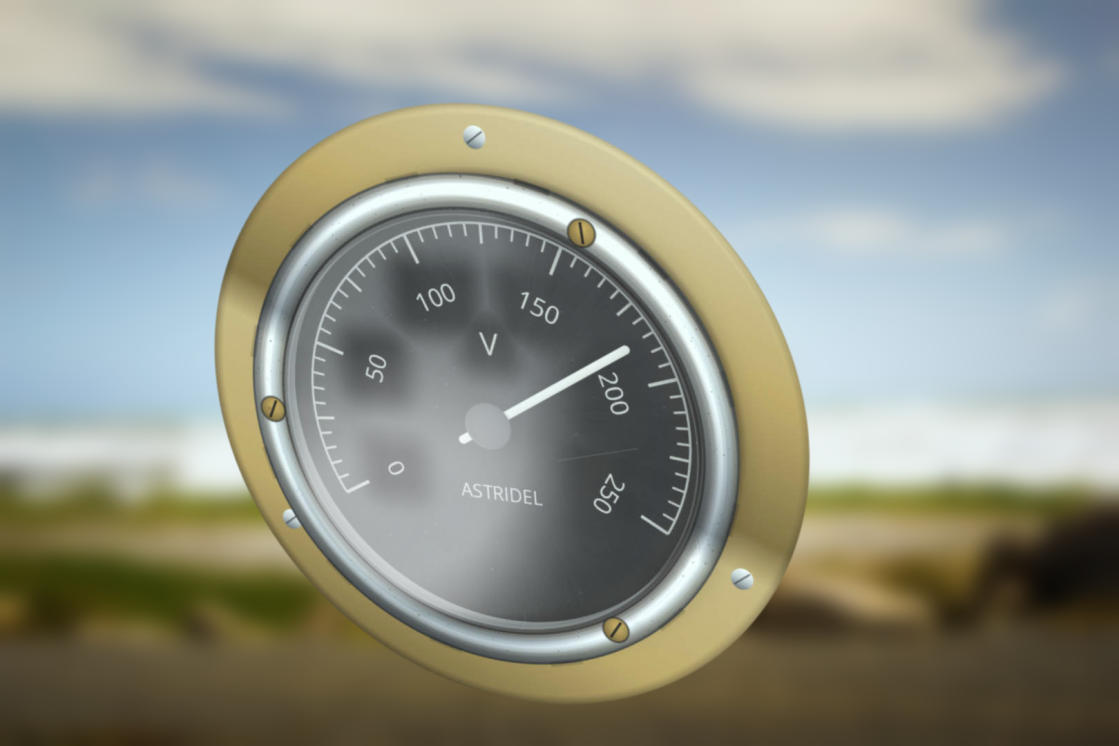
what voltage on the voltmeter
185 V
